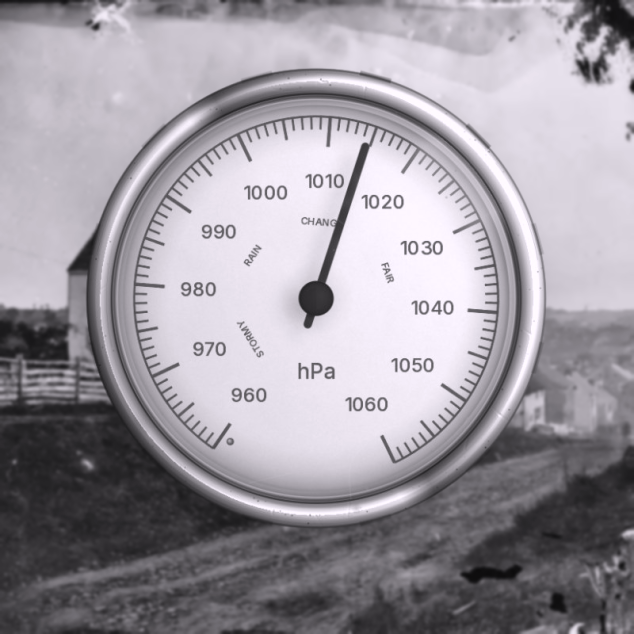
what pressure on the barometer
1014.5 hPa
